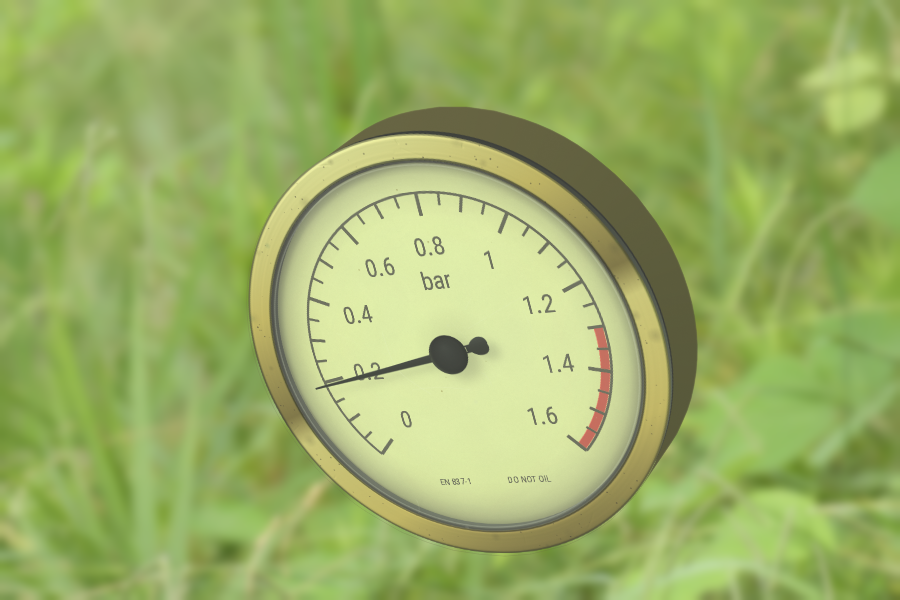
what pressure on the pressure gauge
0.2 bar
